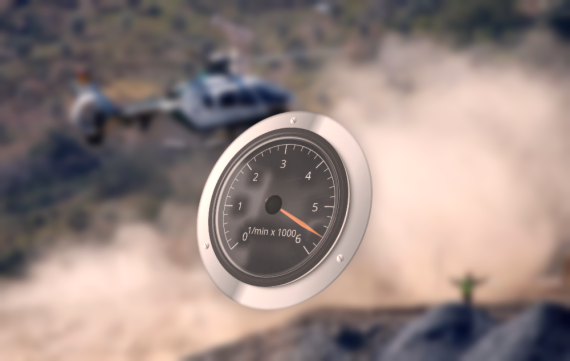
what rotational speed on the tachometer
5600 rpm
